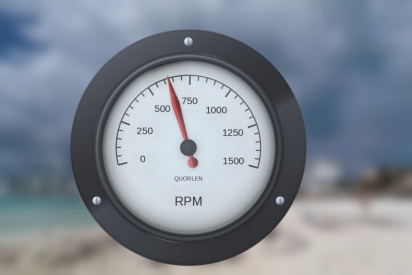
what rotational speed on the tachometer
625 rpm
